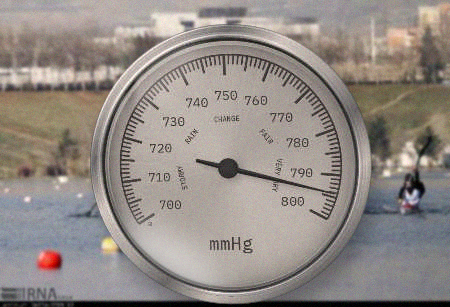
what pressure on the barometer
794 mmHg
